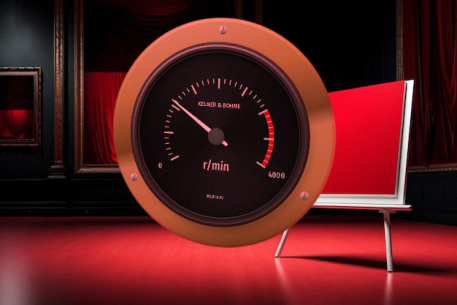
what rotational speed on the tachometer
1100 rpm
